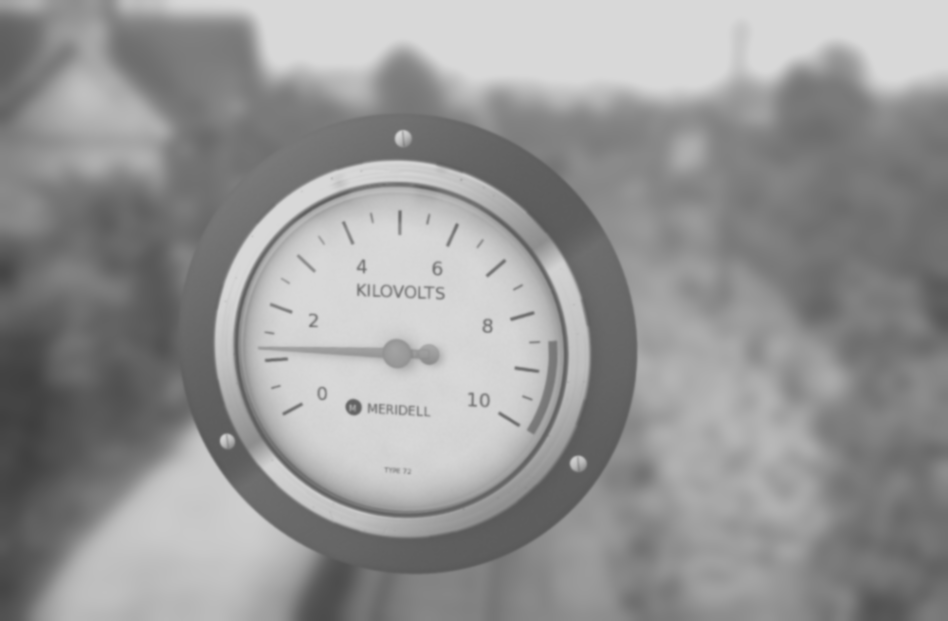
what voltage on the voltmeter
1.25 kV
